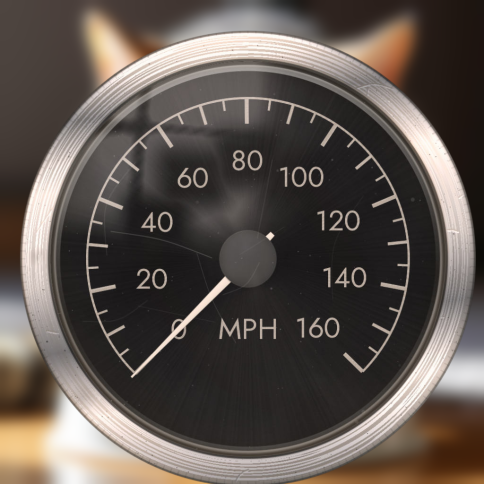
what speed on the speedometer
0 mph
